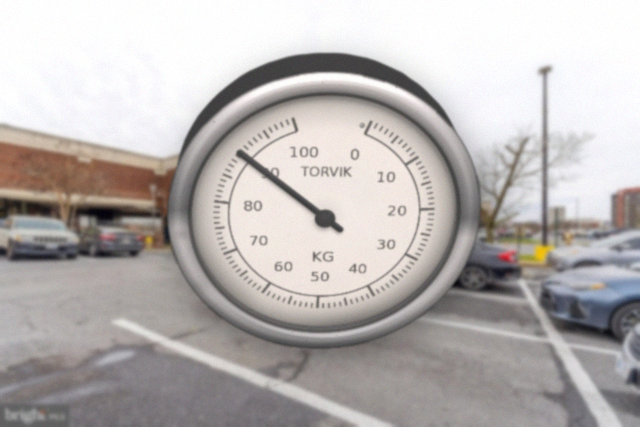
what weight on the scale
90 kg
